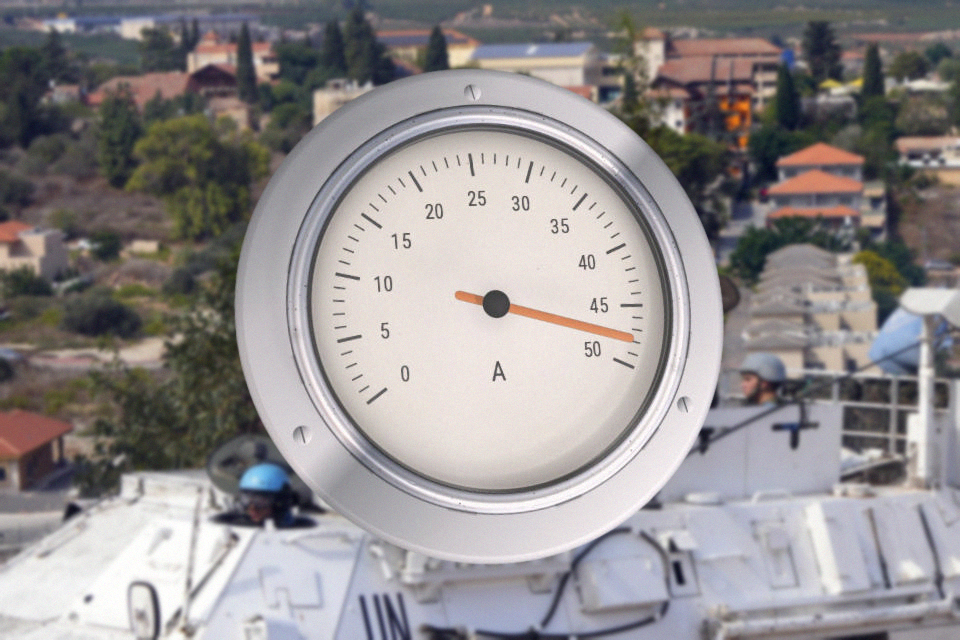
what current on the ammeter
48 A
